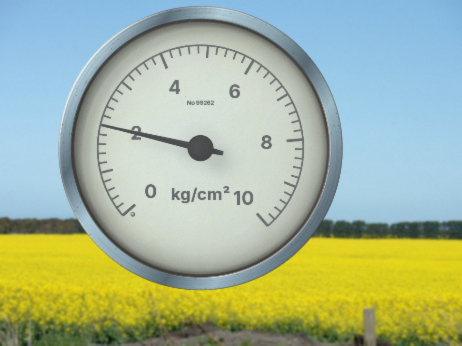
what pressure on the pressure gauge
2 kg/cm²
